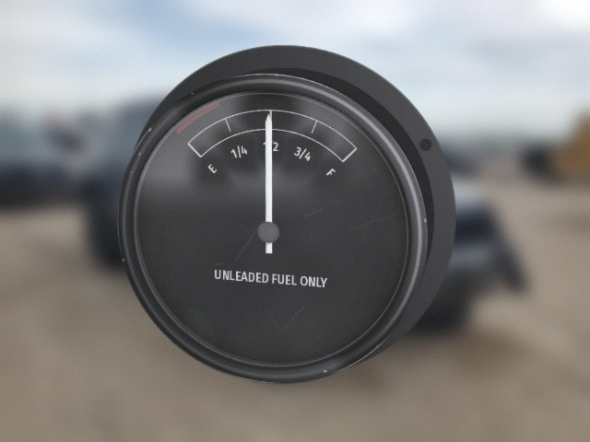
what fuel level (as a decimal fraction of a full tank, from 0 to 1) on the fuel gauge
0.5
